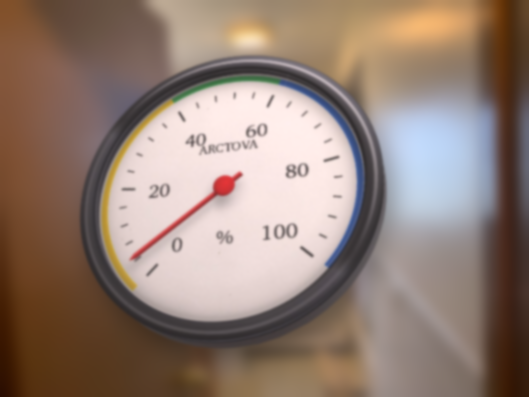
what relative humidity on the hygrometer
4 %
